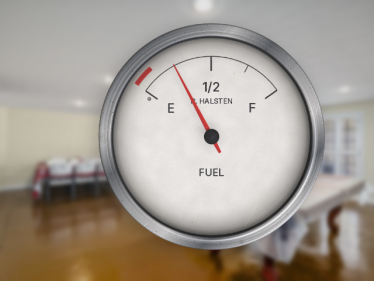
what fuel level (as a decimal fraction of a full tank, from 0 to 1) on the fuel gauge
0.25
